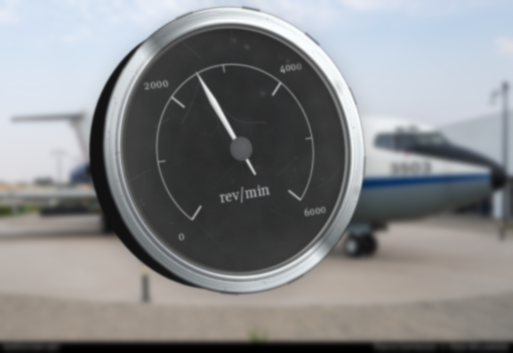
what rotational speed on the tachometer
2500 rpm
